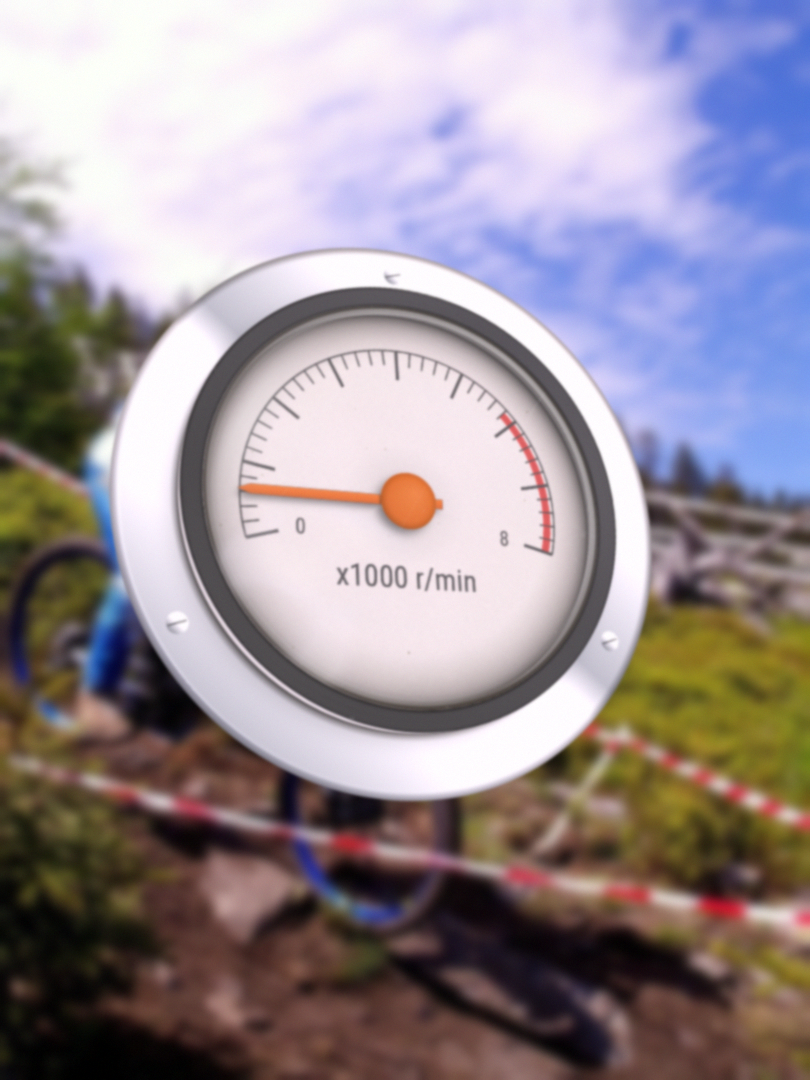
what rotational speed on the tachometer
600 rpm
